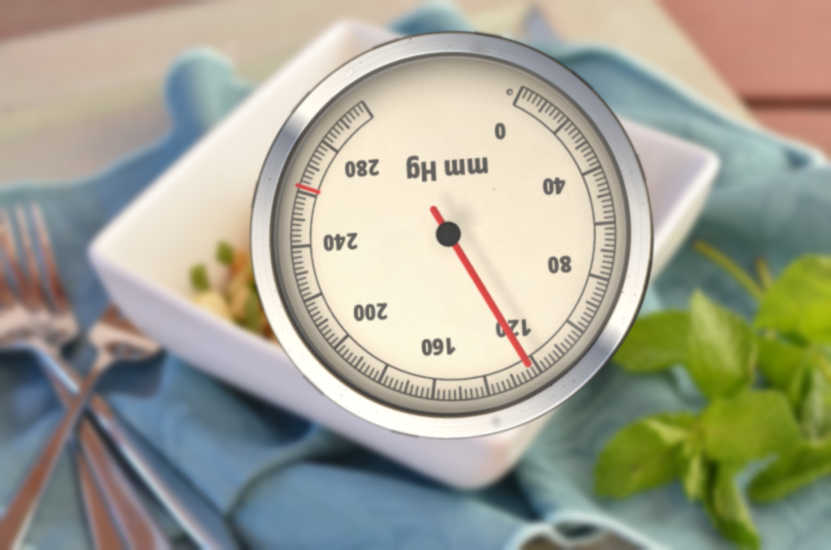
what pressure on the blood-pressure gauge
122 mmHg
